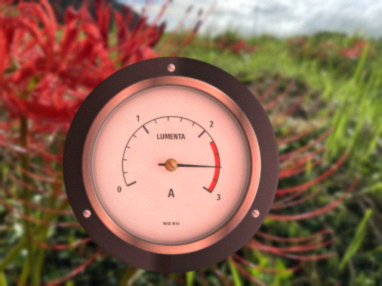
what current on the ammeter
2.6 A
